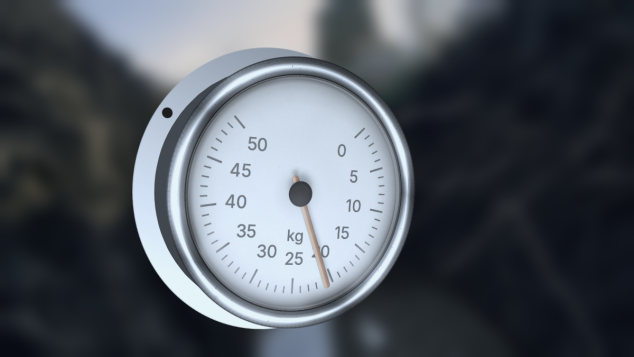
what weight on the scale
21 kg
